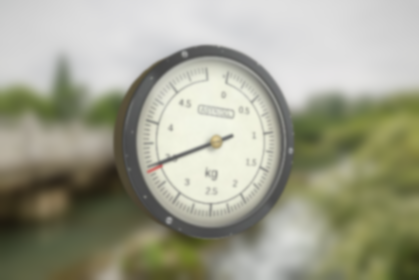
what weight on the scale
3.5 kg
